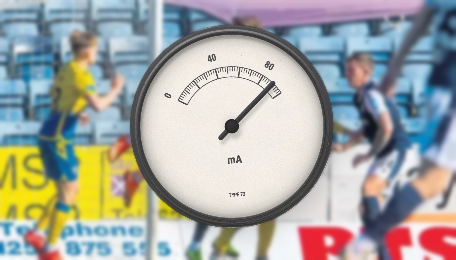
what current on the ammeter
90 mA
